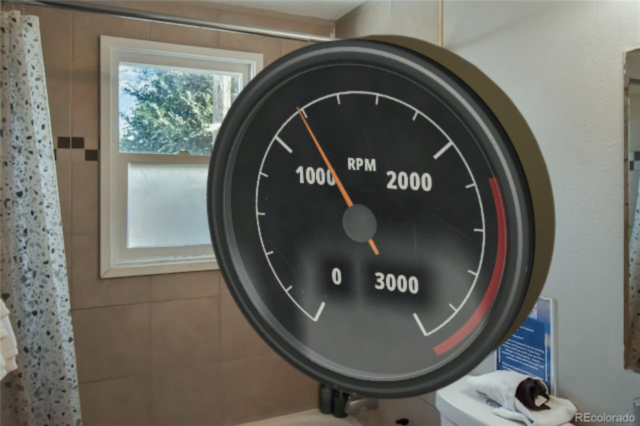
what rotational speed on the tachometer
1200 rpm
